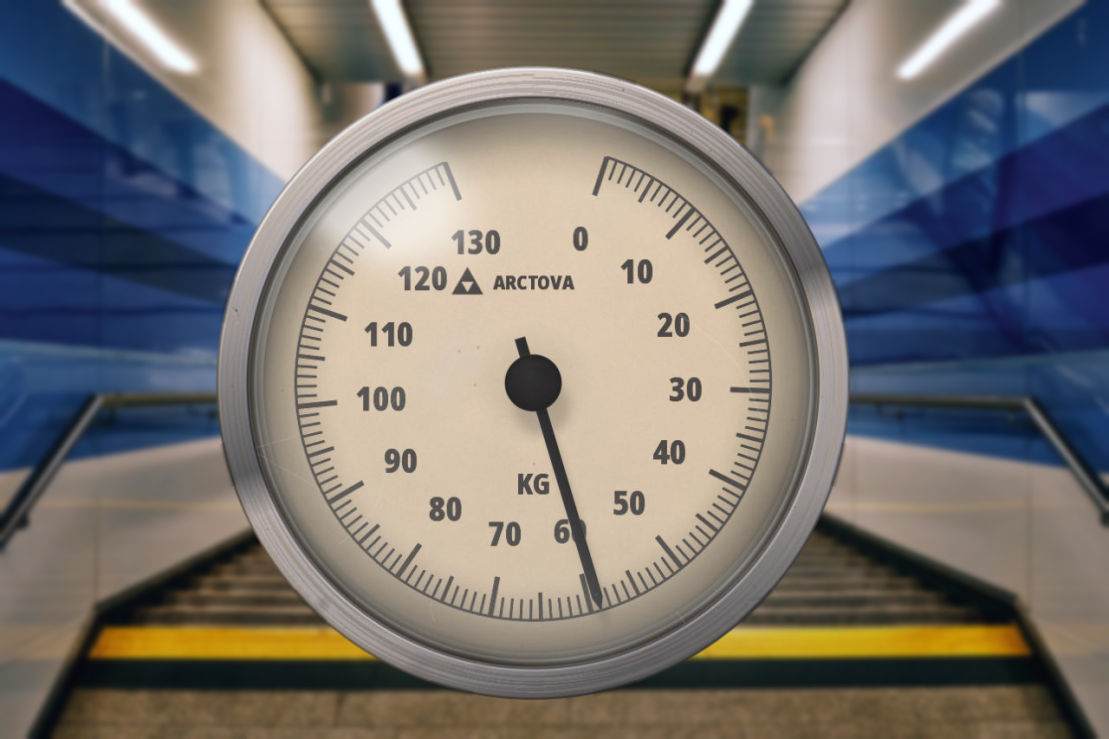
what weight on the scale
59 kg
